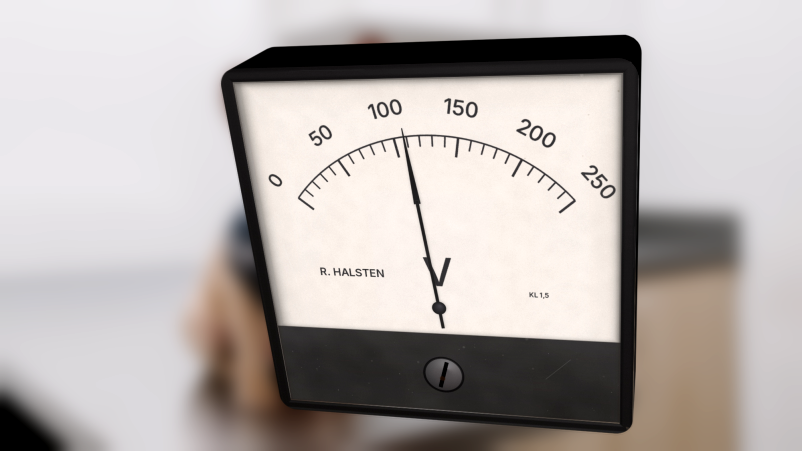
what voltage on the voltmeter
110 V
